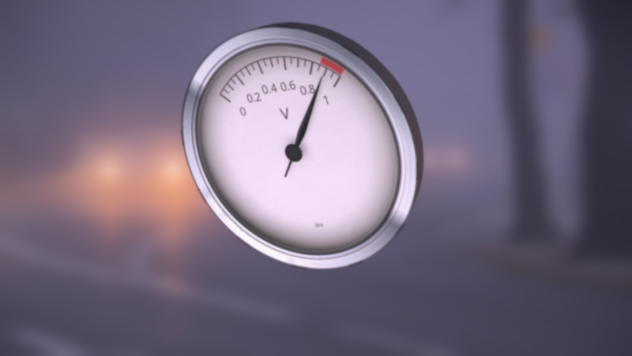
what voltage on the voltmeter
0.9 V
